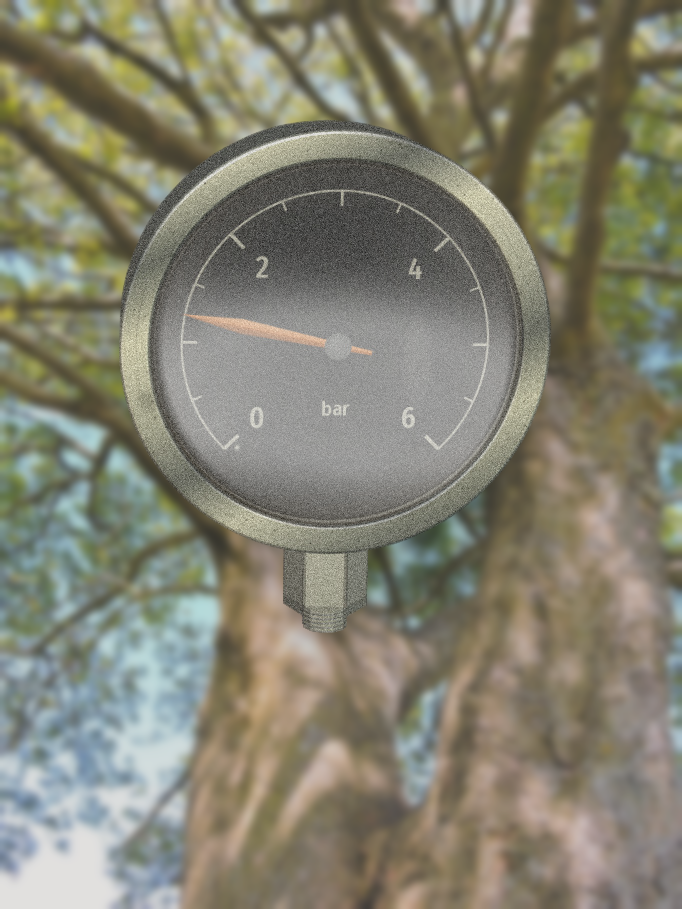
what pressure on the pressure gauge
1.25 bar
